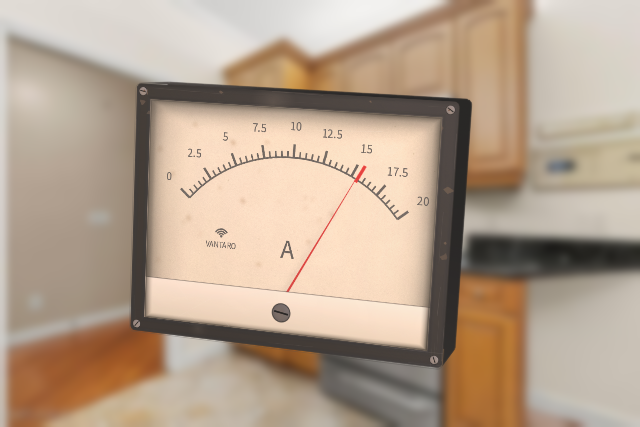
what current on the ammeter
15.5 A
